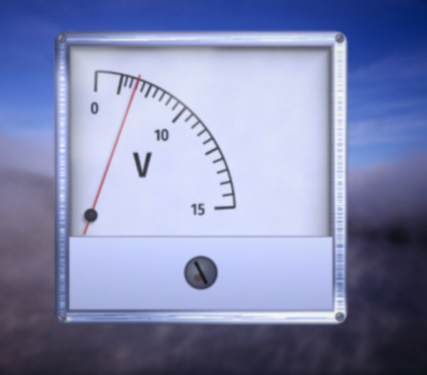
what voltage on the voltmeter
6.5 V
